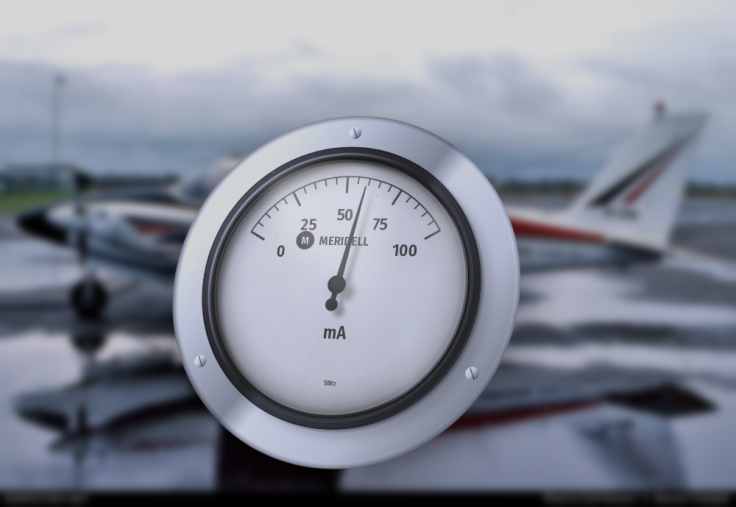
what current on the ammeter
60 mA
